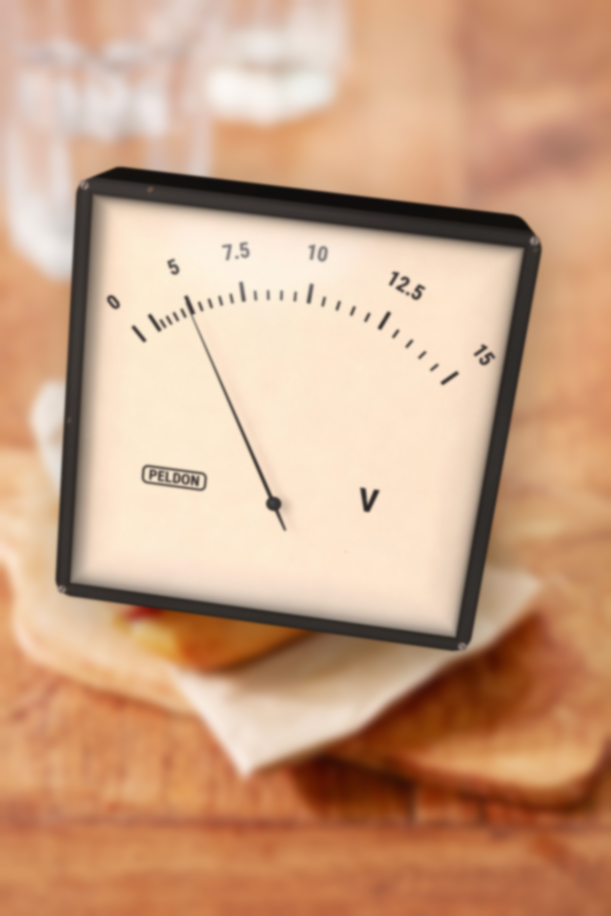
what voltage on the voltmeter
5 V
